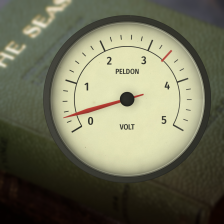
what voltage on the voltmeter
0.3 V
